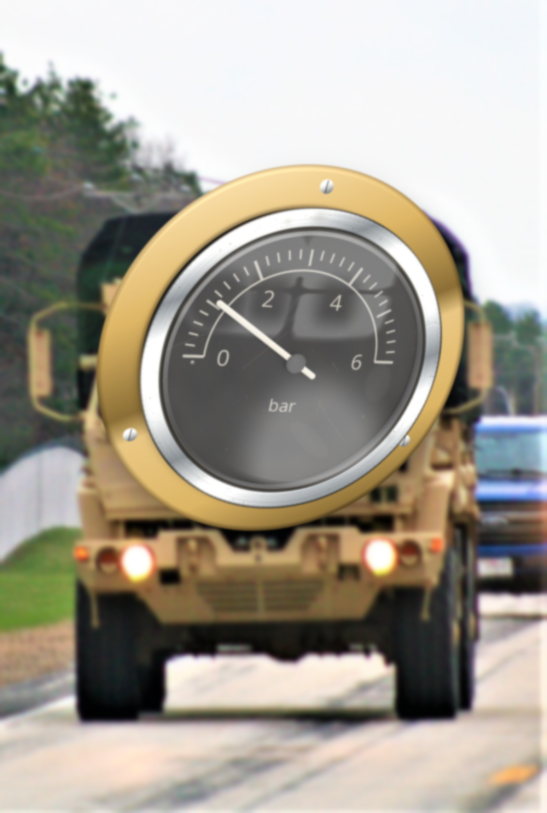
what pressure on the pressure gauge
1.1 bar
